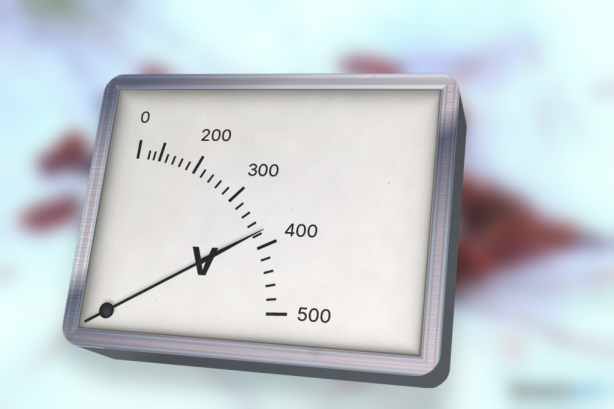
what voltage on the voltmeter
380 V
